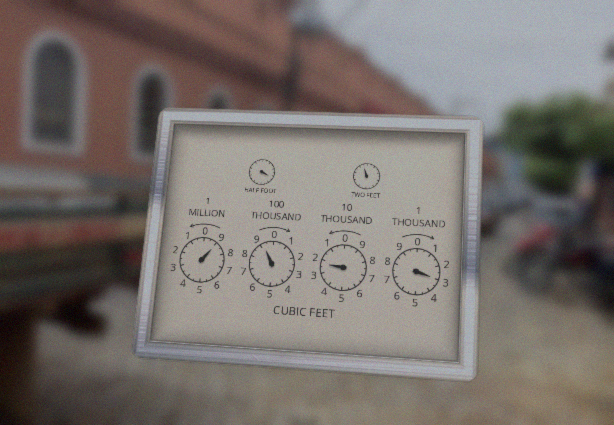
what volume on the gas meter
892300 ft³
